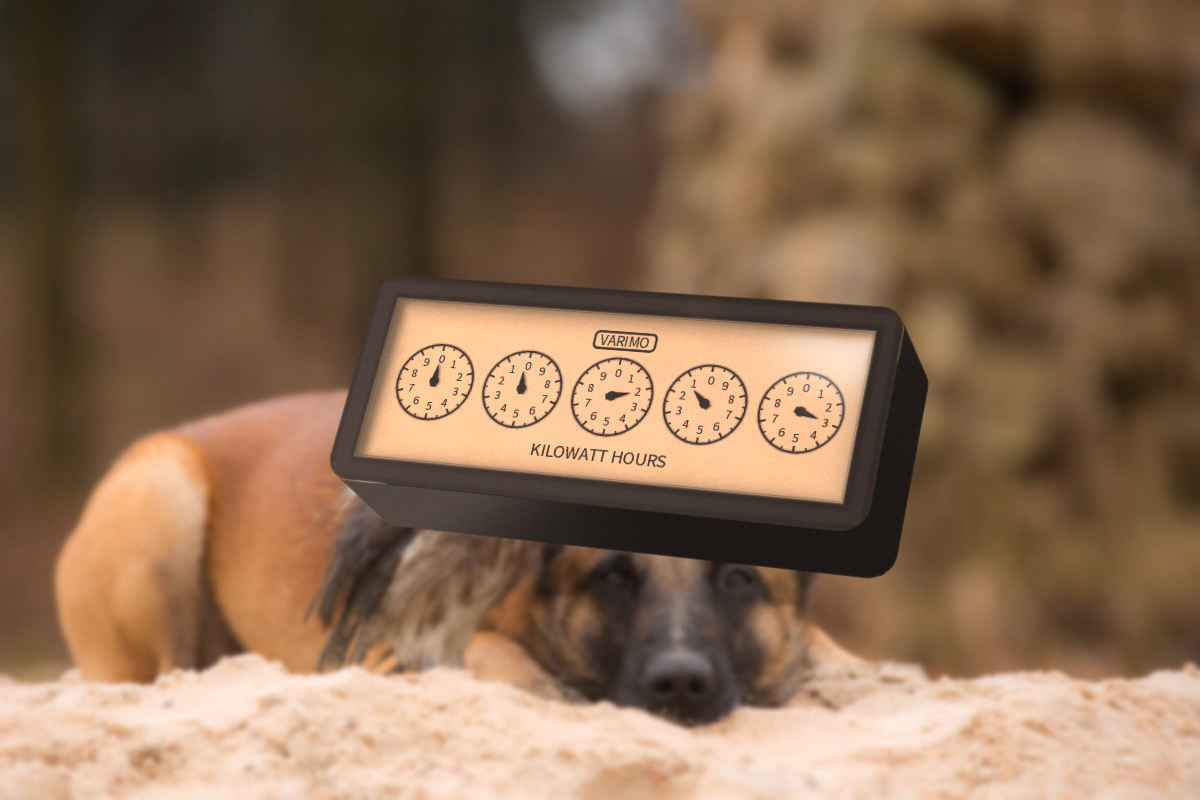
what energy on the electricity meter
213 kWh
